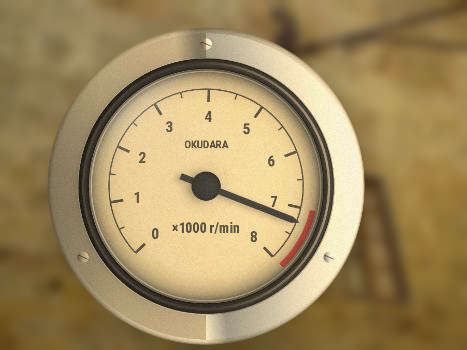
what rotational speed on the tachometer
7250 rpm
